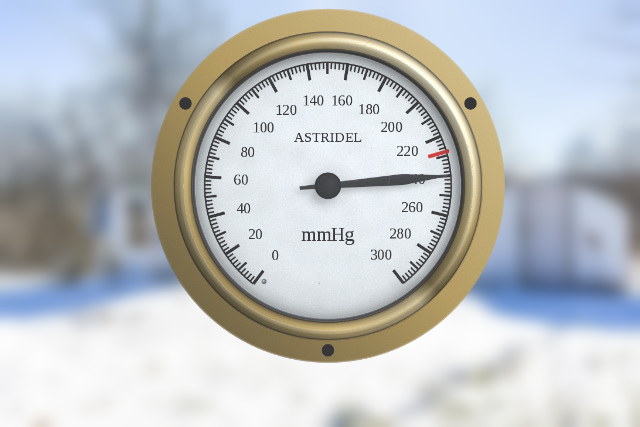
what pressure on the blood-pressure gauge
240 mmHg
